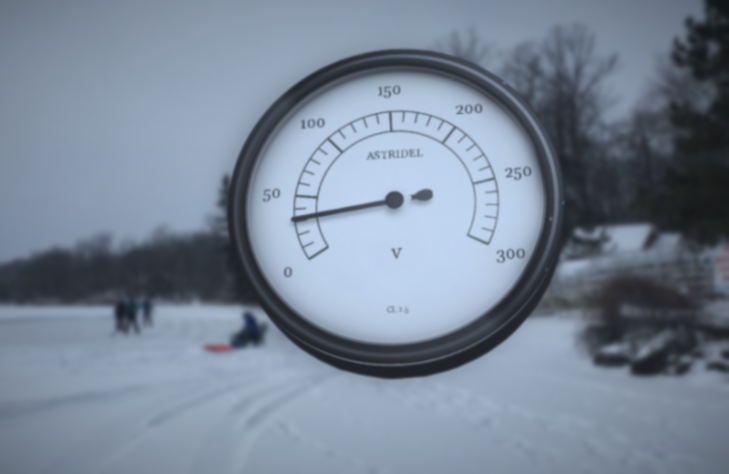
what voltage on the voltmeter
30 V
